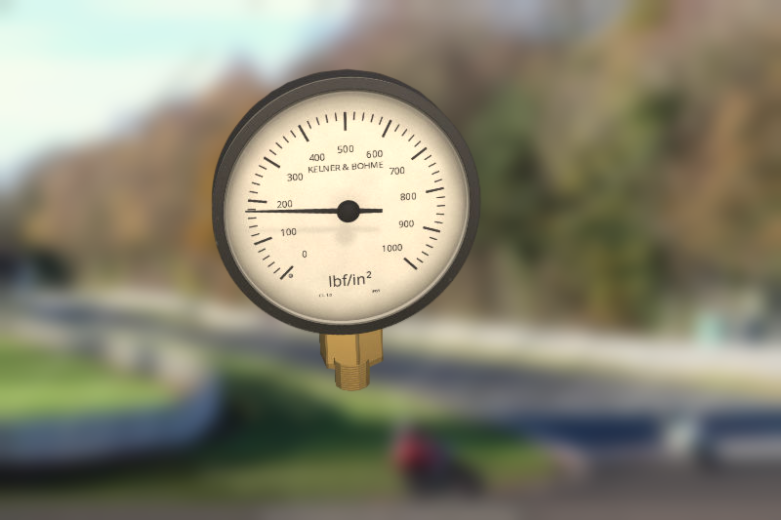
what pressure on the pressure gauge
180 psi
